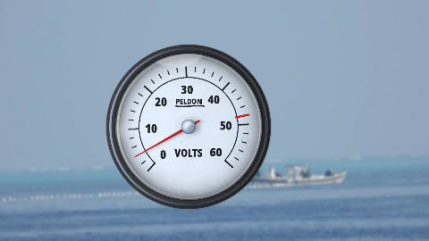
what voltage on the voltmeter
4 V
